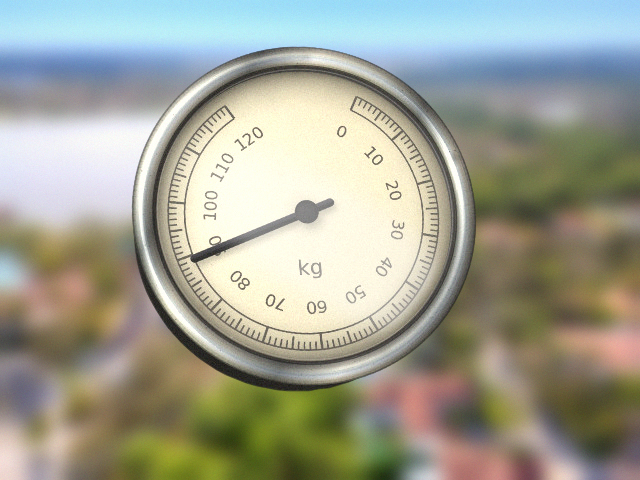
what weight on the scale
89 kg
